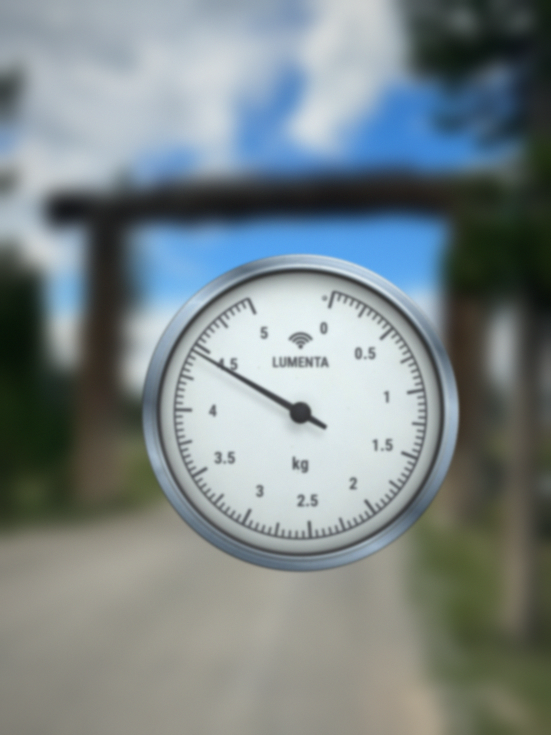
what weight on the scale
4.45 kg
